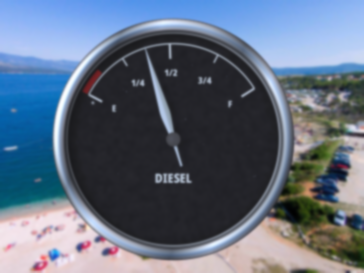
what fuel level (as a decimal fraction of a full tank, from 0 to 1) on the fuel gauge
0.375
